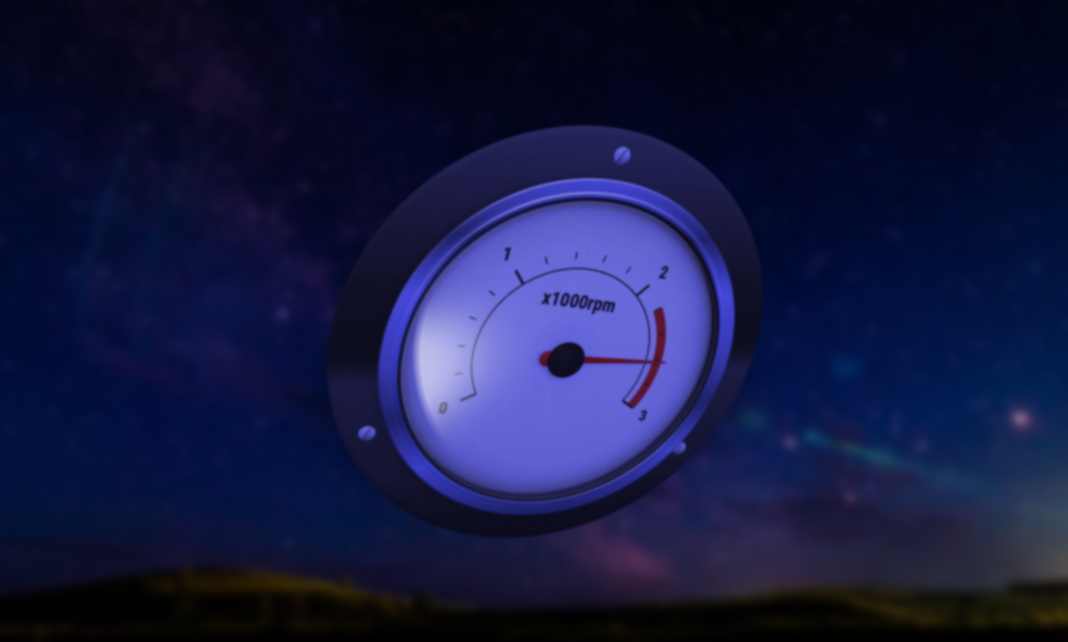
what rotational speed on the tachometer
2600 rpm
